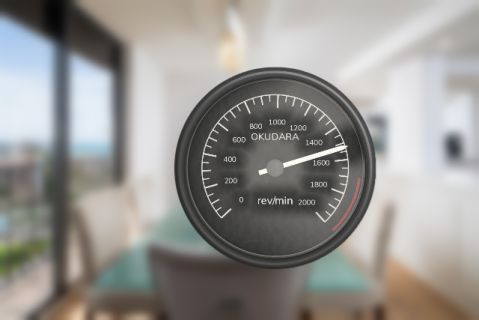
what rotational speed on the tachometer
1525 rpm
